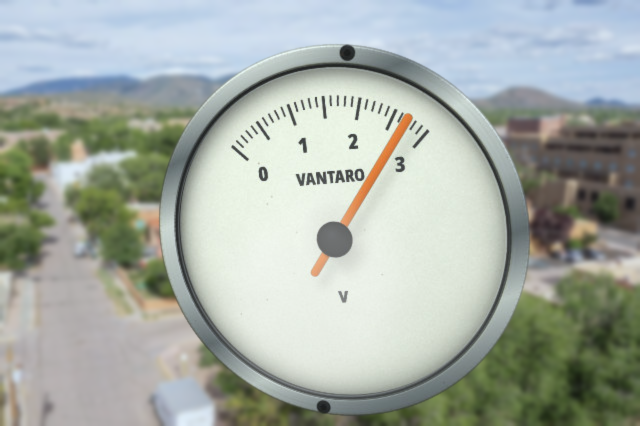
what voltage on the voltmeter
2.7 V
